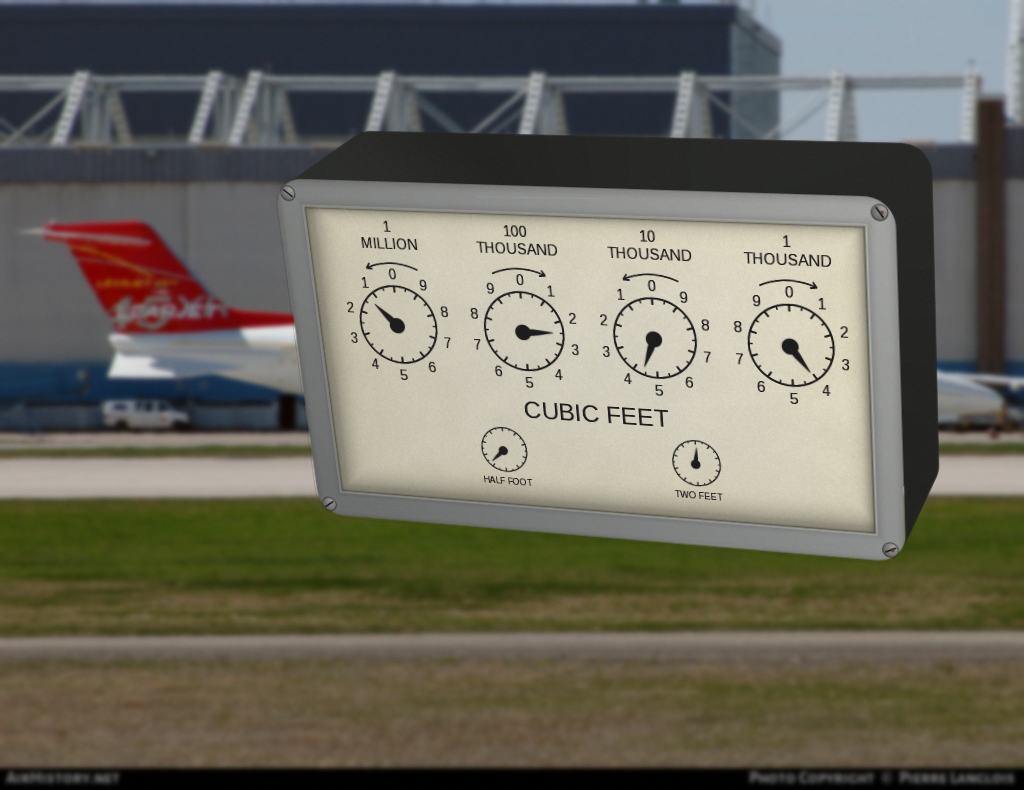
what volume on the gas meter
124400 ft³
